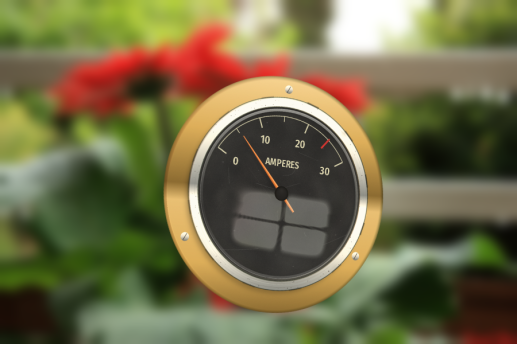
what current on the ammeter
5 A
